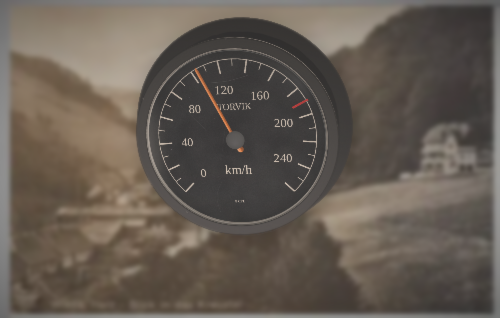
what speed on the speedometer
105 km/h
